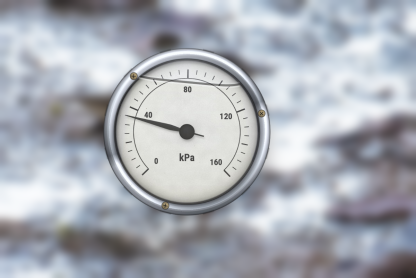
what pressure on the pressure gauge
35 kPa
